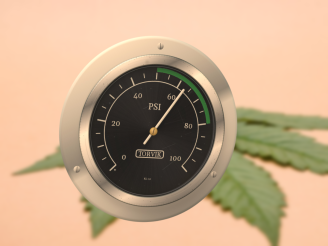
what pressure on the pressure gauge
62.5 psi
